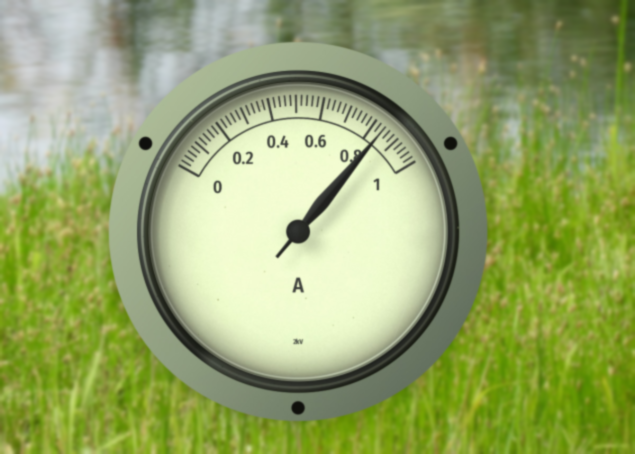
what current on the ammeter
0.84 A
